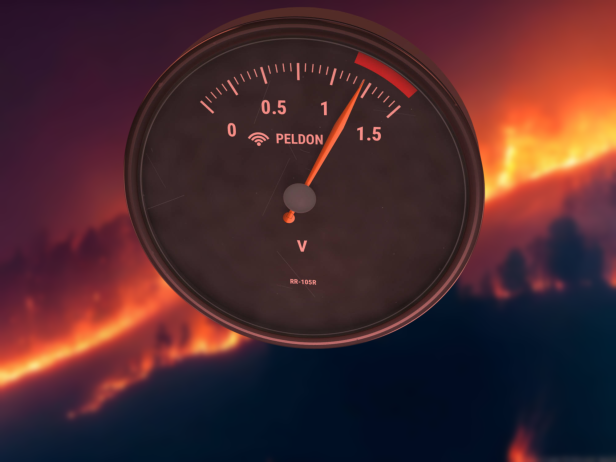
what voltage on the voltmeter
1.2 V
